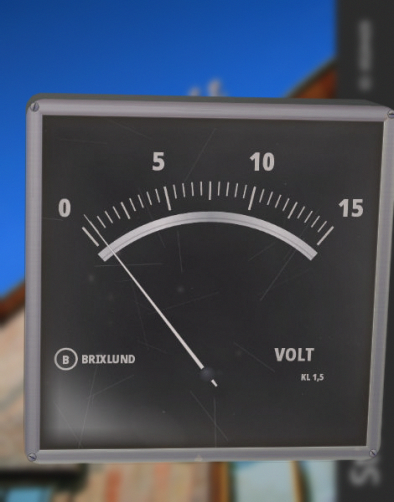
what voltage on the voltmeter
0.5 V
